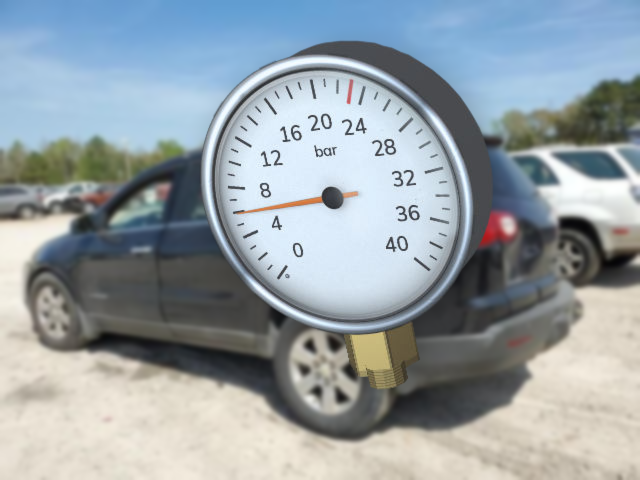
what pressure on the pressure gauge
6 bar
